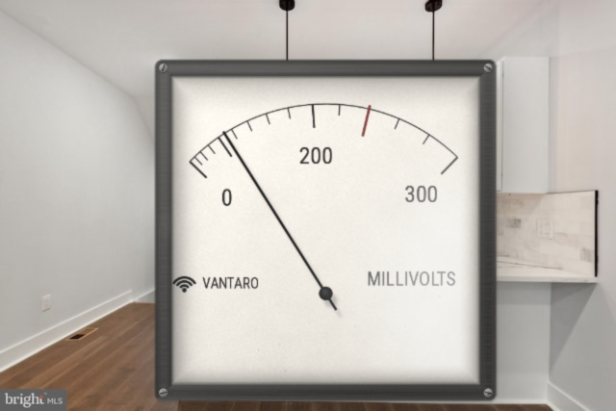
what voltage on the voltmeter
110 mV
